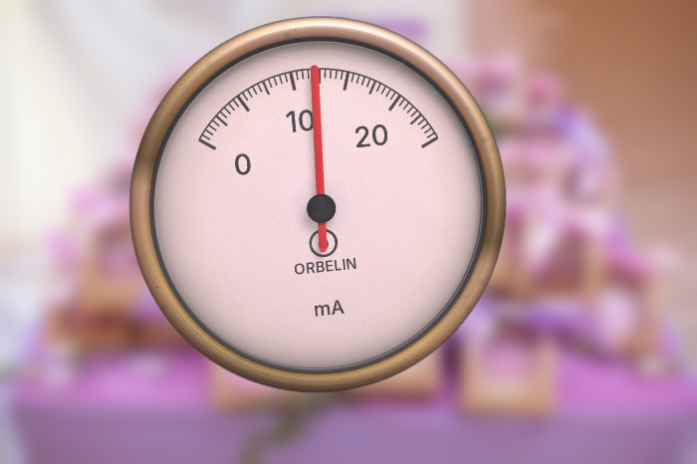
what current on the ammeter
12 mA
